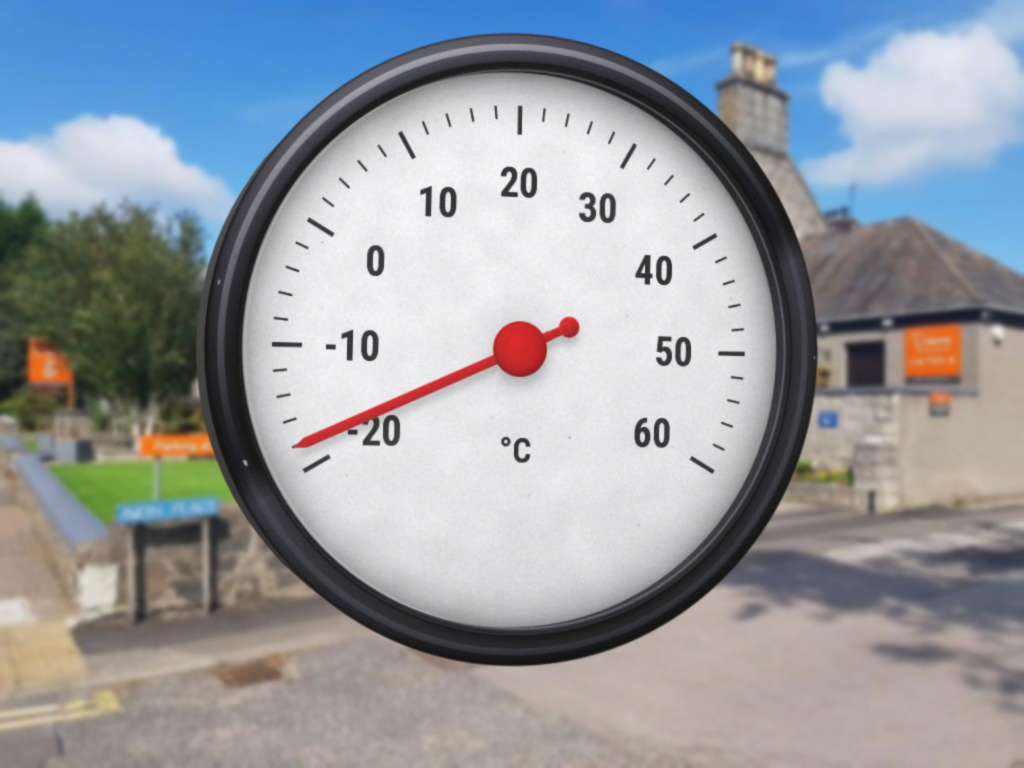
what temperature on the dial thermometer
-18 °C
